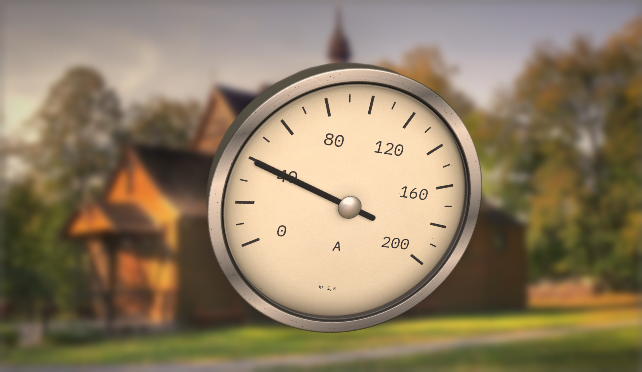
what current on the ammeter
40 A
